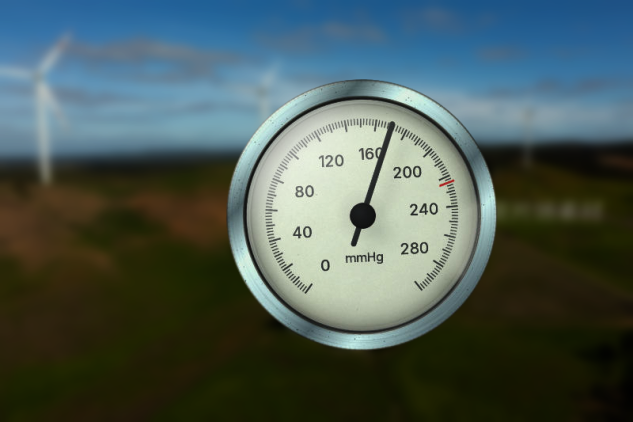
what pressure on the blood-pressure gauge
170 mmHg
